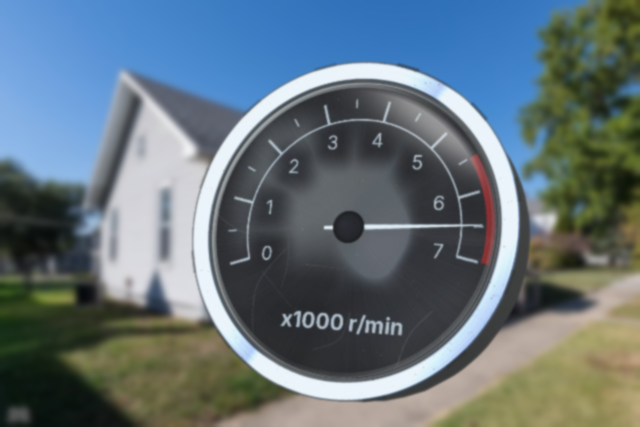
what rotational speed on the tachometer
6500 rpm
